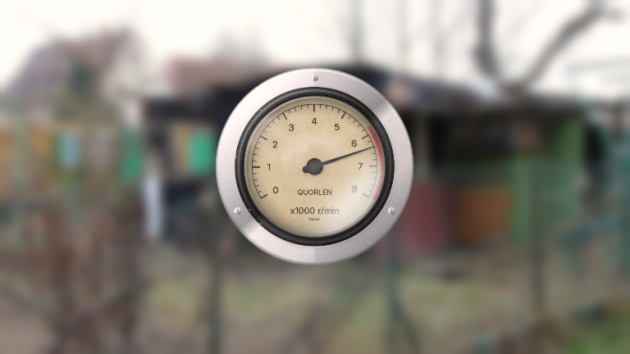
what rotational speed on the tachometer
6400 rpm
